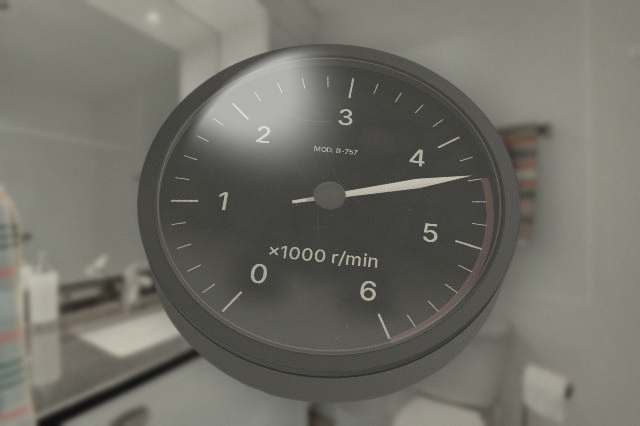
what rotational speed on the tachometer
4400 rpm
